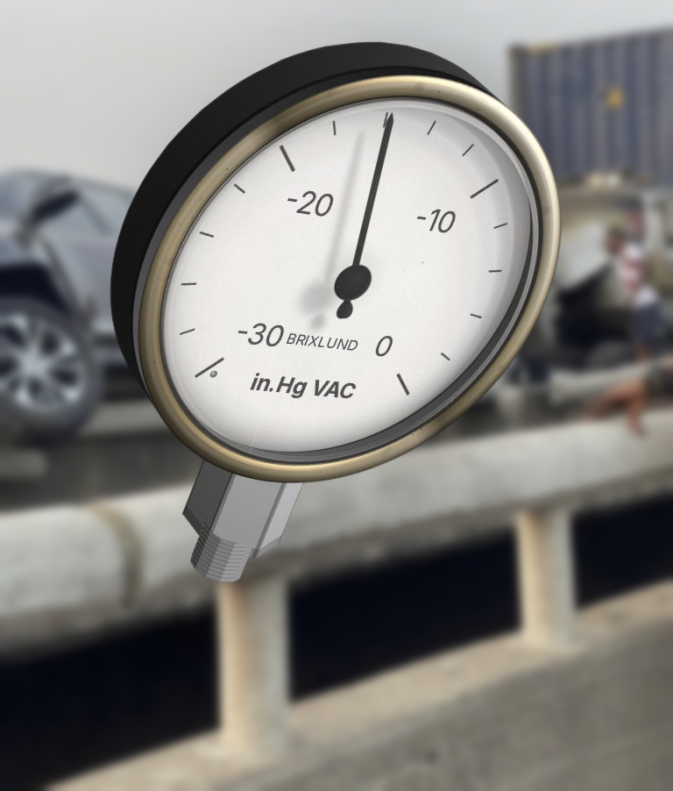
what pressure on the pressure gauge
-16 inHg
